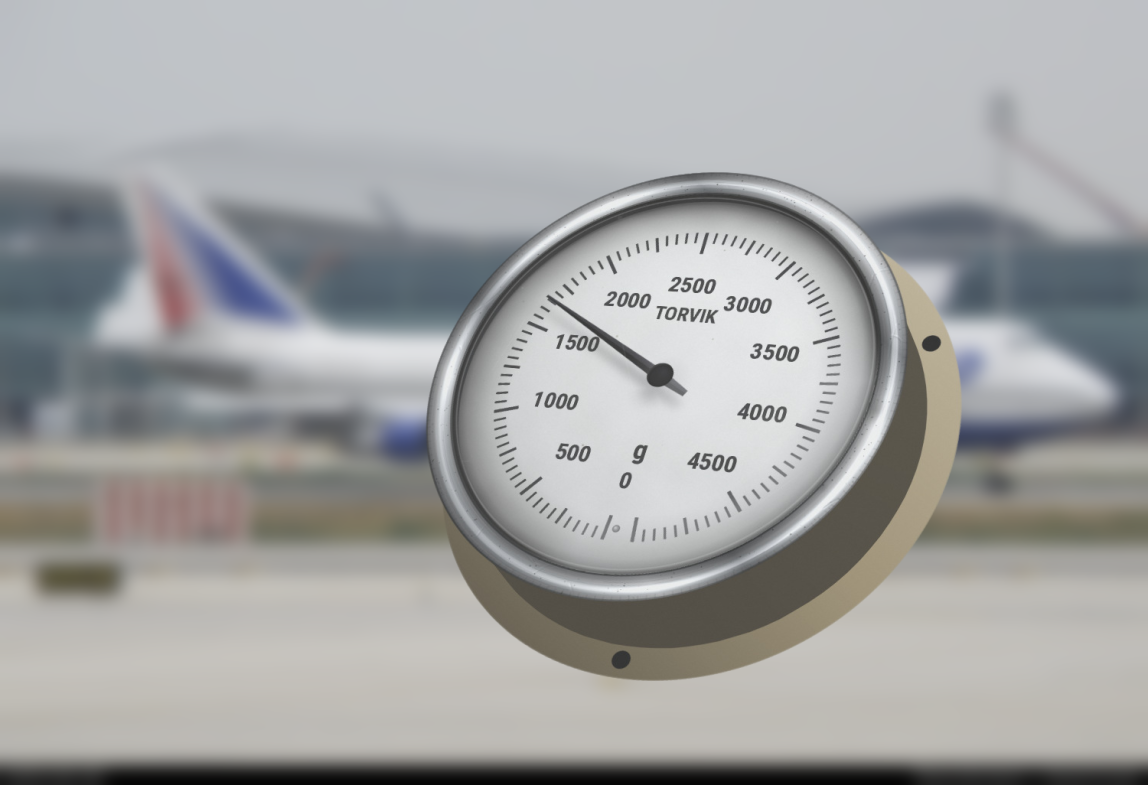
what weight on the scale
1650 g
